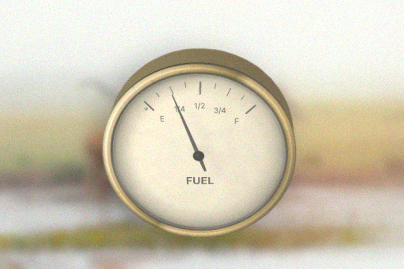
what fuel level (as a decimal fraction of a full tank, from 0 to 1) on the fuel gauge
0.25
